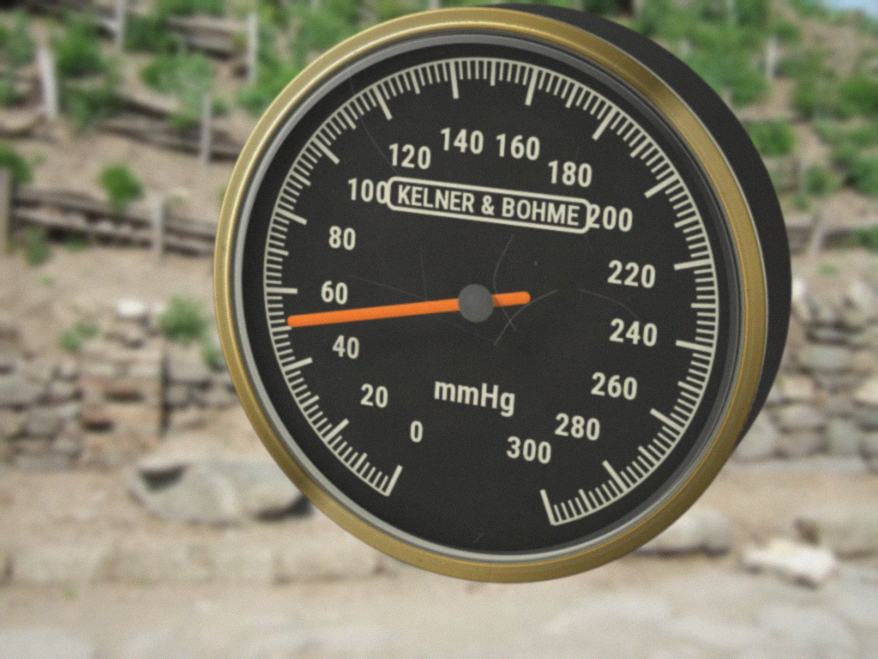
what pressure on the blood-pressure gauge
52 mmHg
